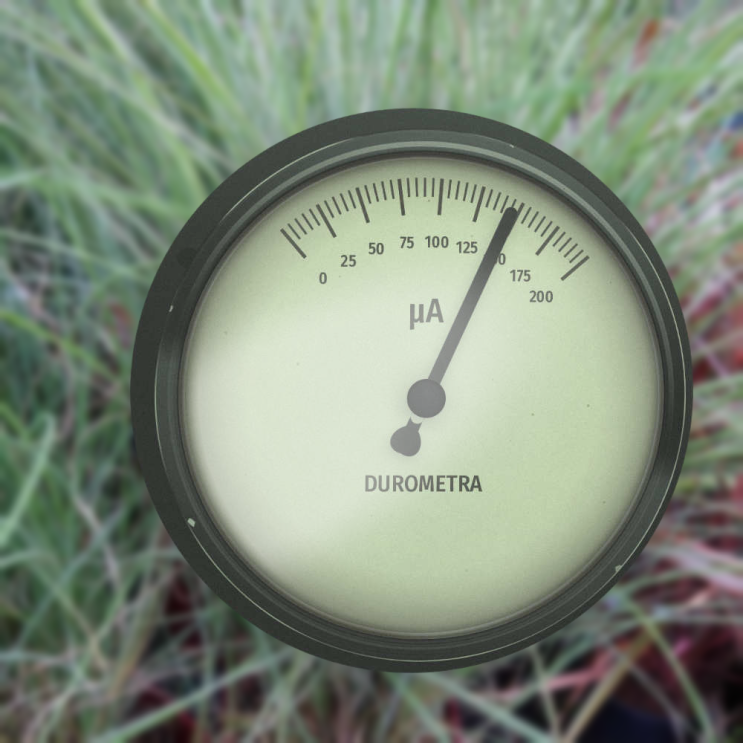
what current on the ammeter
145 µA
